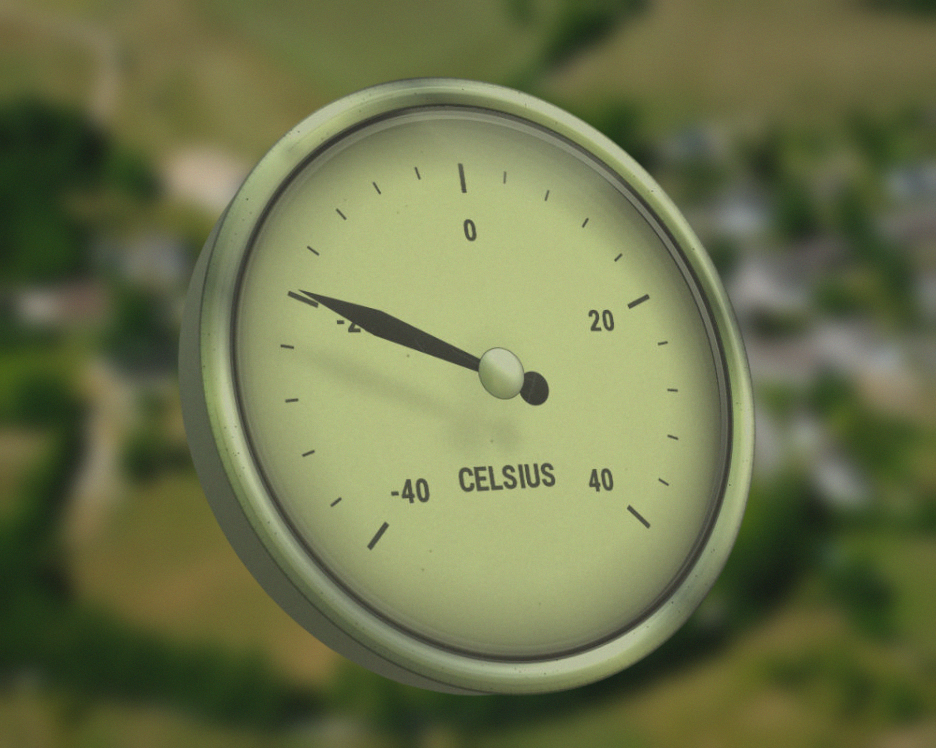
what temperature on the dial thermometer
-20 °C
